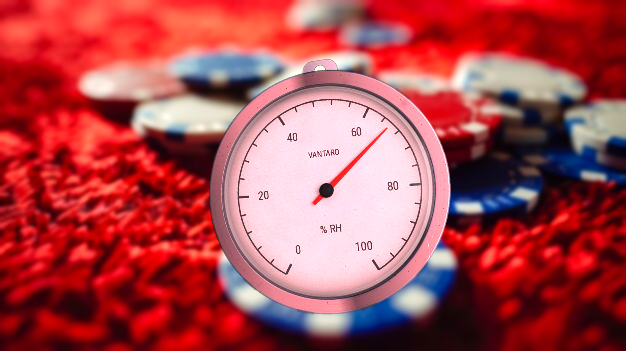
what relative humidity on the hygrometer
66 %
